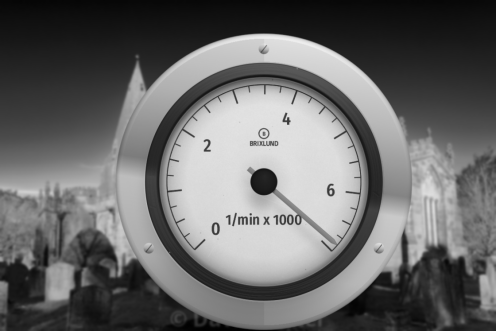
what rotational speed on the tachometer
6875 rpm
